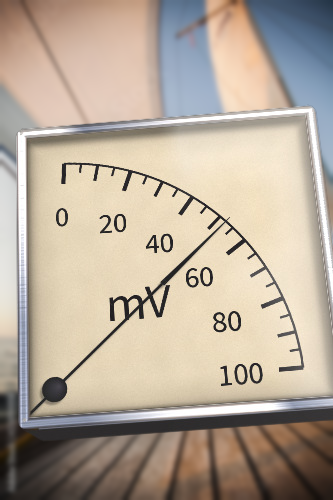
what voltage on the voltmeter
52.5 mV
